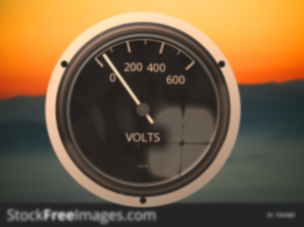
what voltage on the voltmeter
50 V
